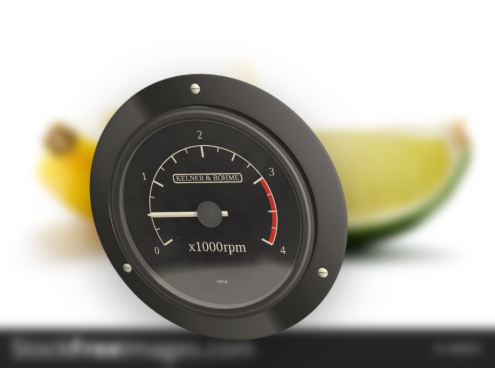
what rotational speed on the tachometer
500 rpm
